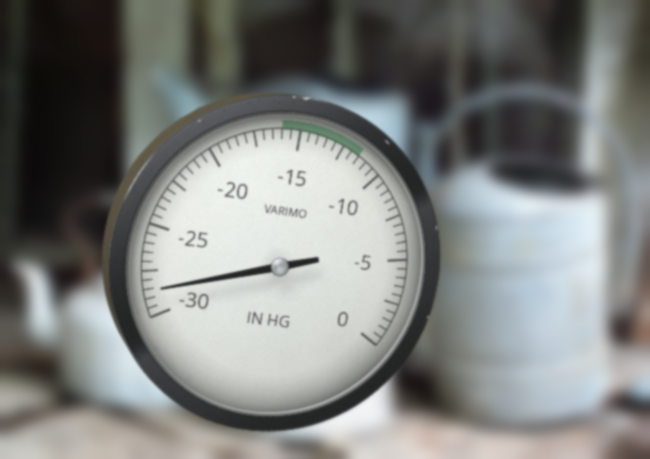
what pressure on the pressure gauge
-28.5 inHg
